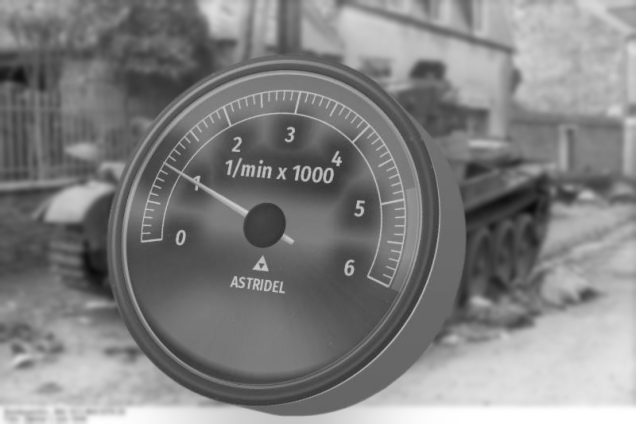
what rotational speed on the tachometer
1000 rpm
